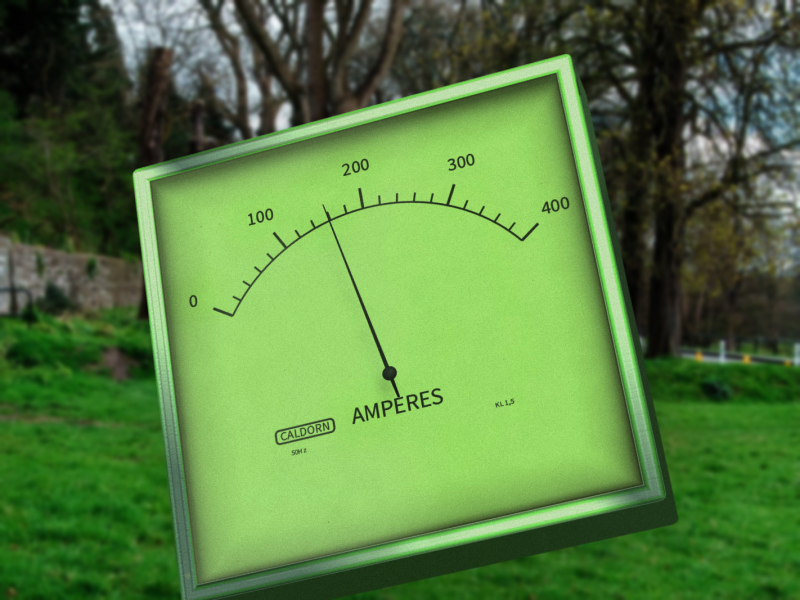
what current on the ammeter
160 A
